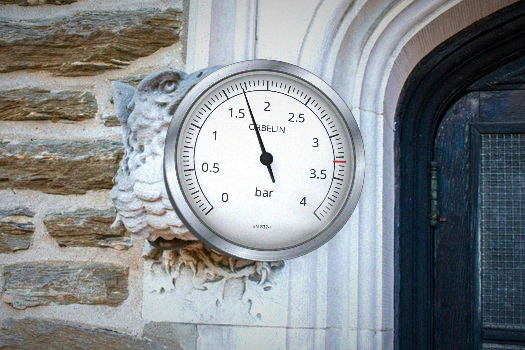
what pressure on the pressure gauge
1.7 bar
